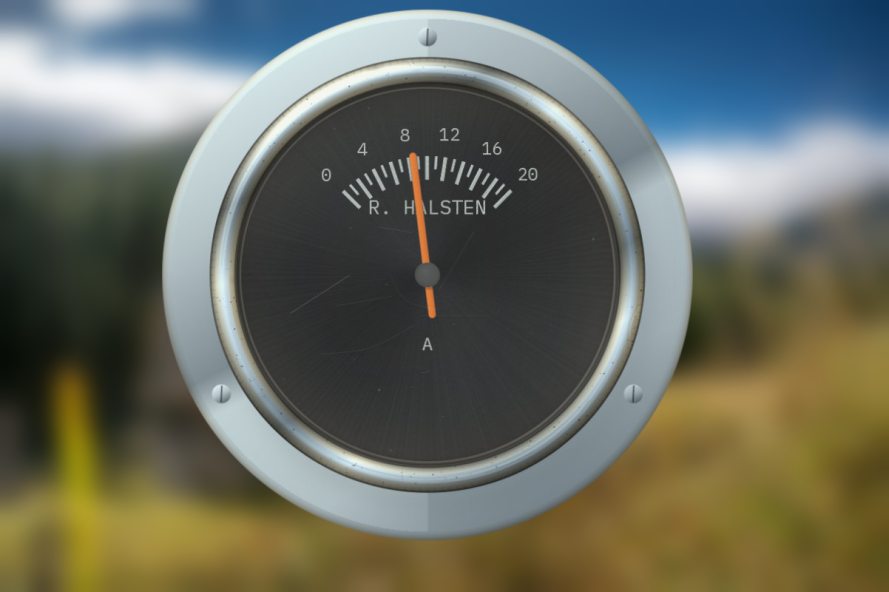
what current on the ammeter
8.5 A
